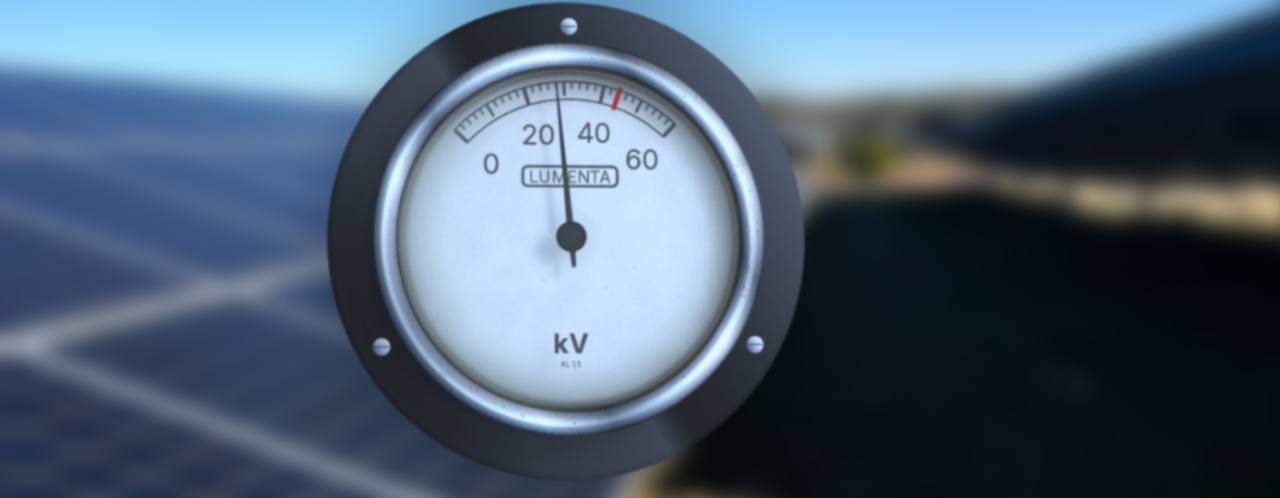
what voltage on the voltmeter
28 kV
